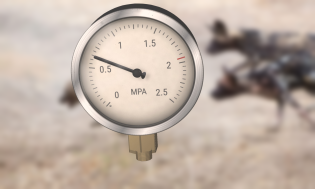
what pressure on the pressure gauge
0.65 MPa
